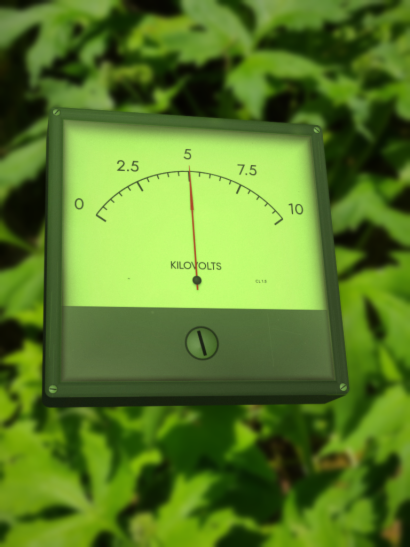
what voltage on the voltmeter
5 kV
